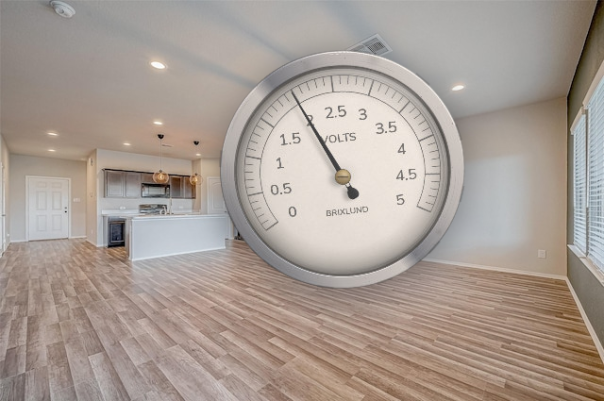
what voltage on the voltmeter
2 V
